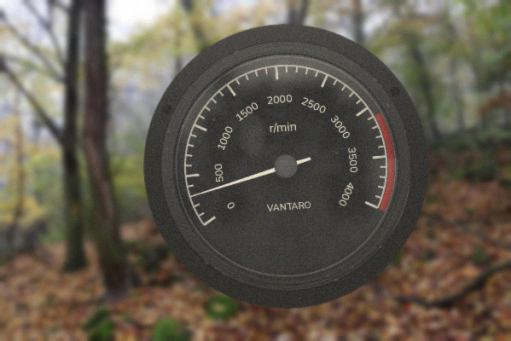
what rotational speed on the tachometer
300 rpm
